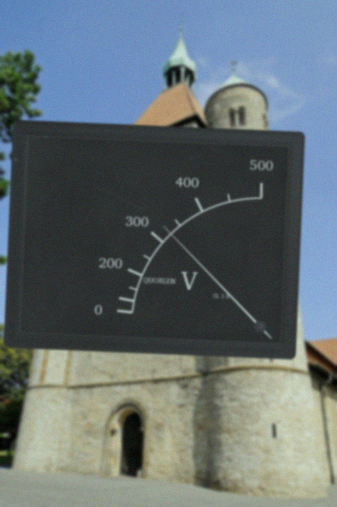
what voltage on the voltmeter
325 V
